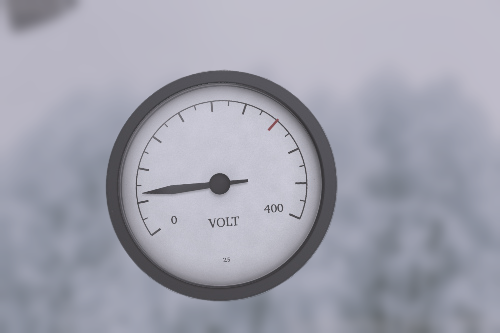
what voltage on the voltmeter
50 V
